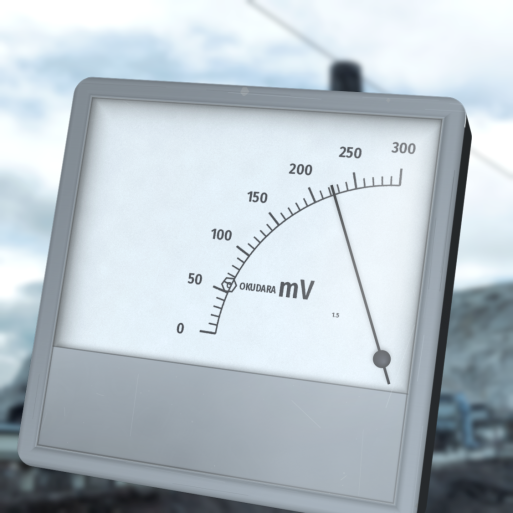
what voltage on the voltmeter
225 mV
